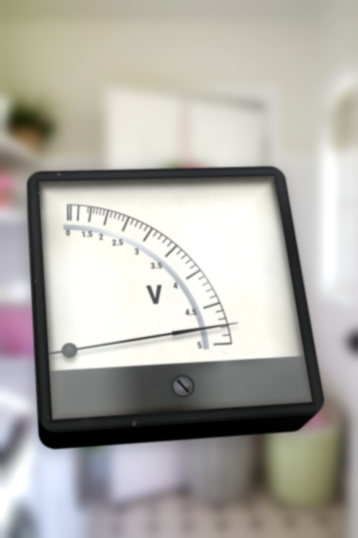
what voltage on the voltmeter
4.8 V
